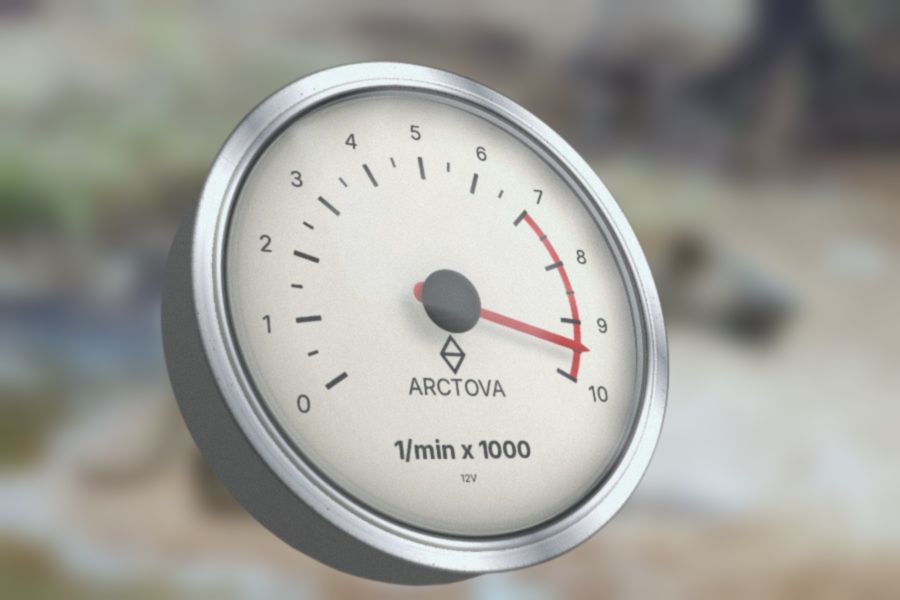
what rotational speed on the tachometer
9500 rpm
